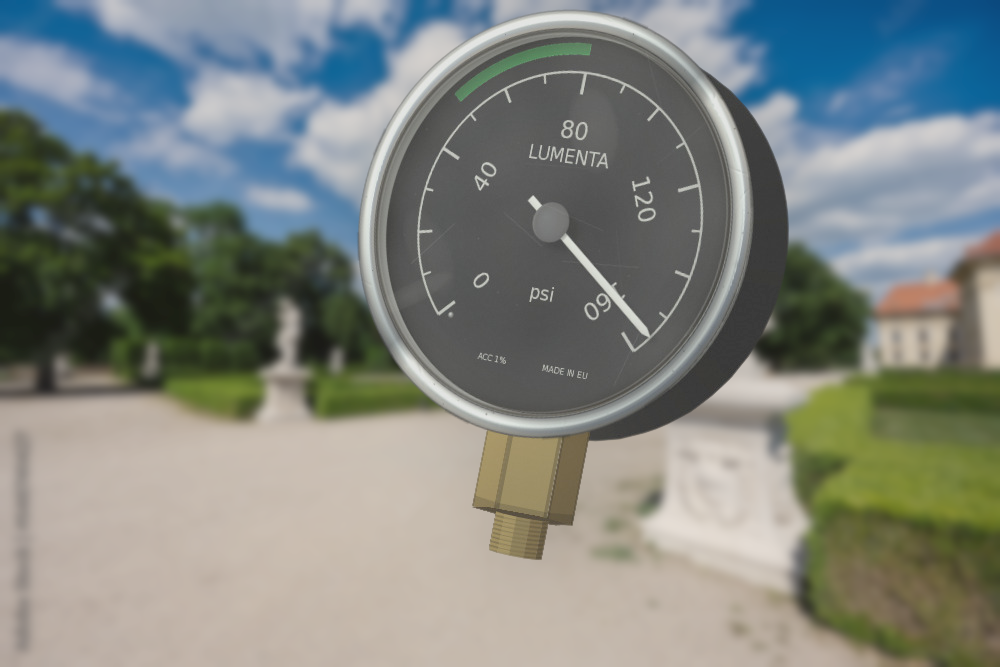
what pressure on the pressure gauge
155 psi
